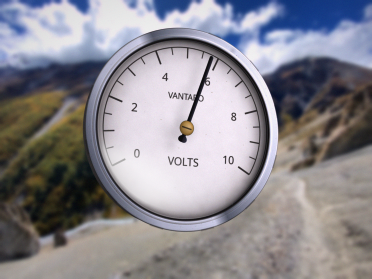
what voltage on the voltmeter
5.75 V
